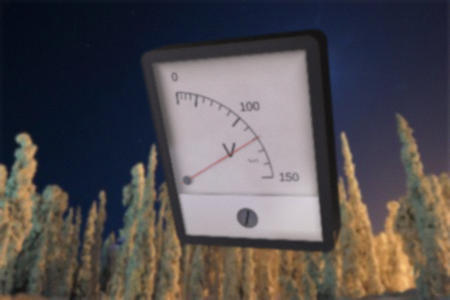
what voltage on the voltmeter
120 V
